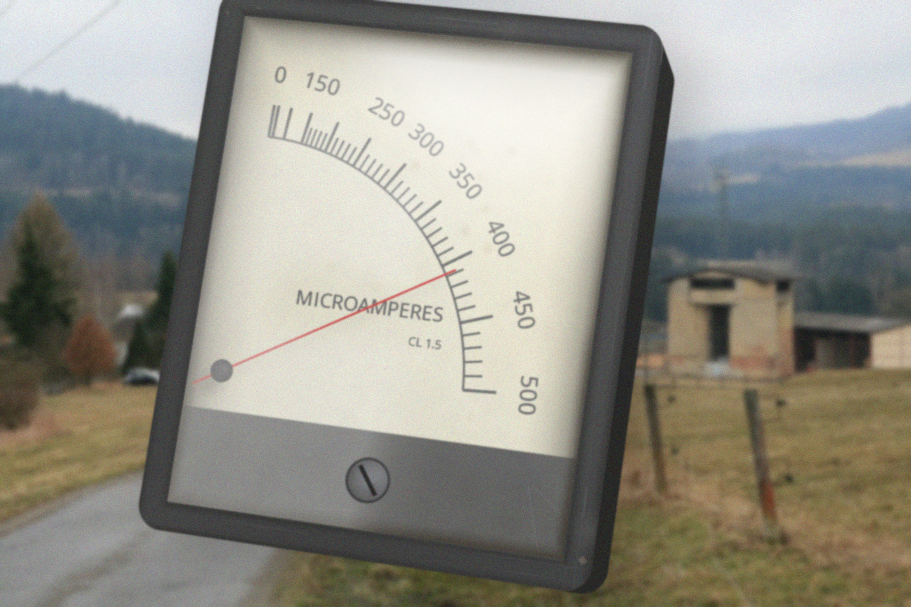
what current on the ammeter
410 µA
